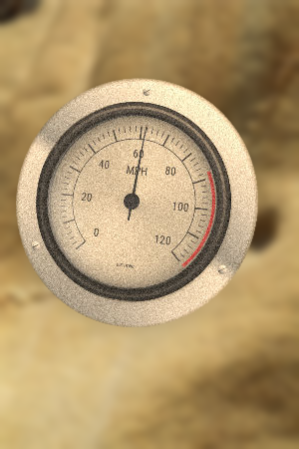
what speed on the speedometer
62 mph
